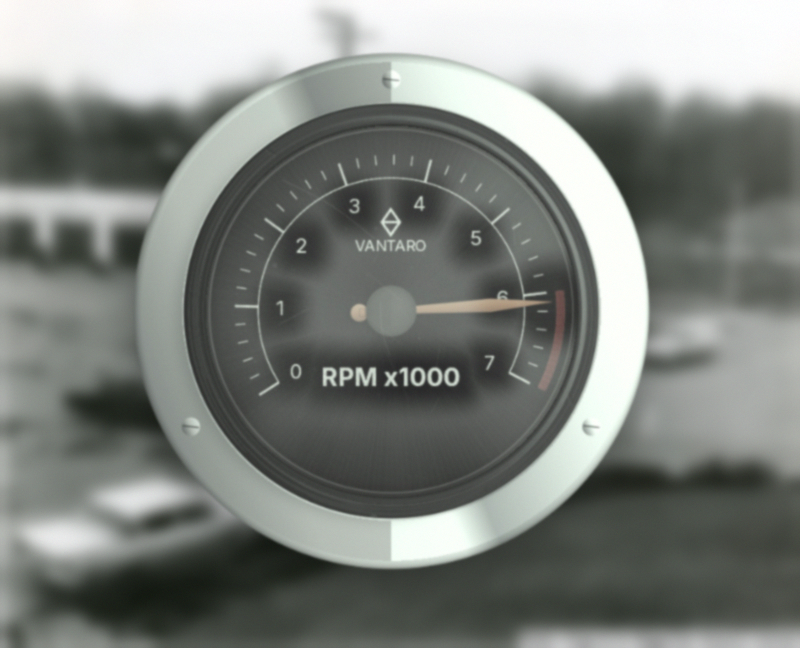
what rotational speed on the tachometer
6100 rpm
